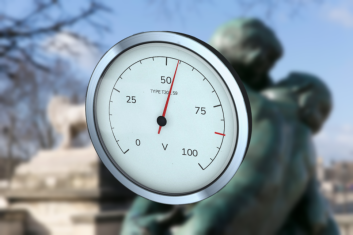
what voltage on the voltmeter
55 V
